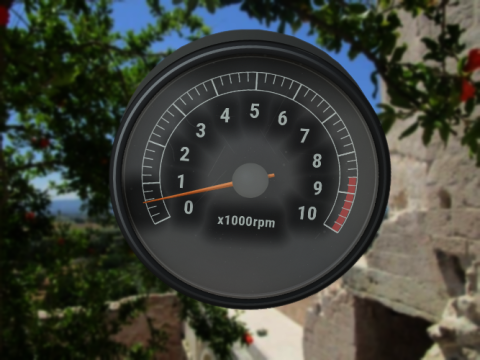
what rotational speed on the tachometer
600 rpm
